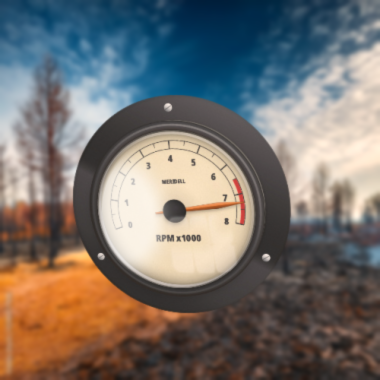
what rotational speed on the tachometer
7250 rpm
